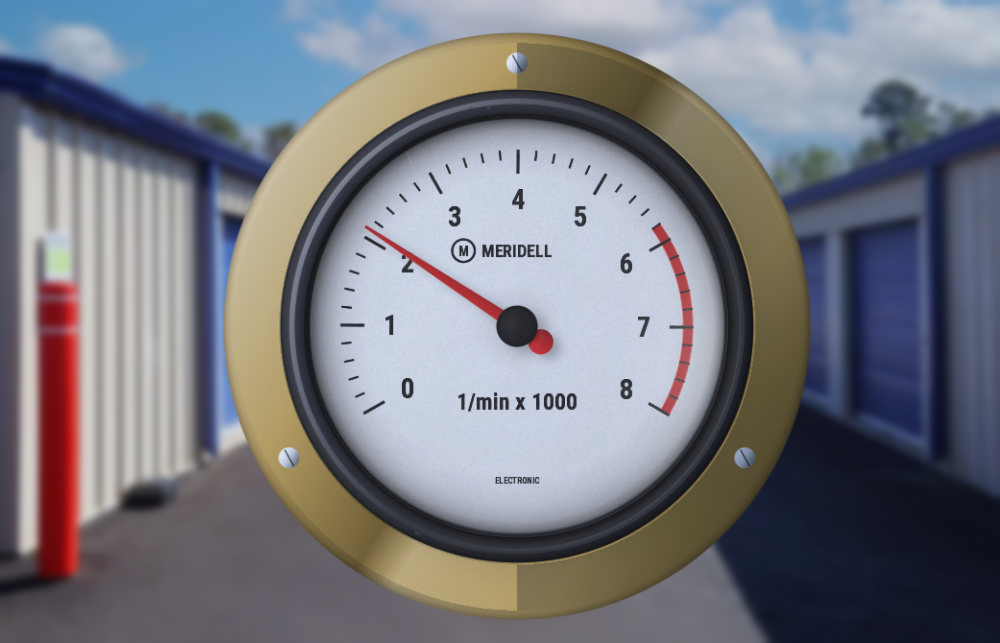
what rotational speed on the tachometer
2100 rpm
